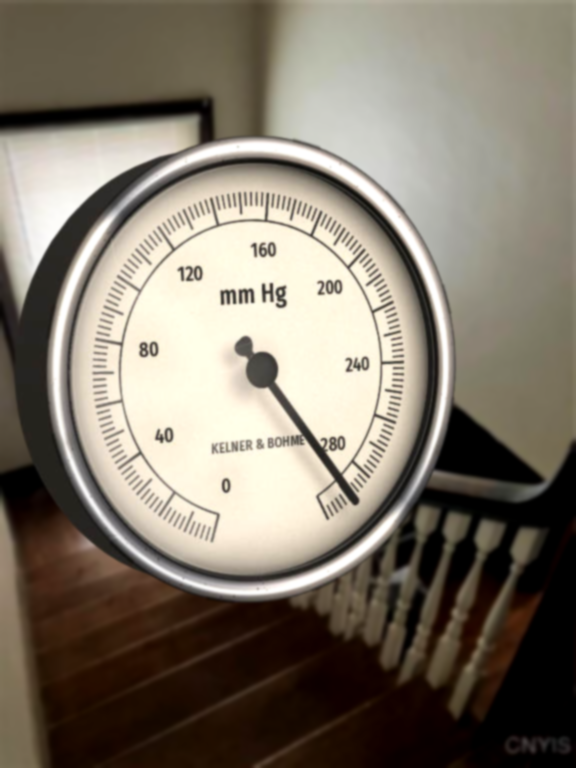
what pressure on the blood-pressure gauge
290 mmHg
